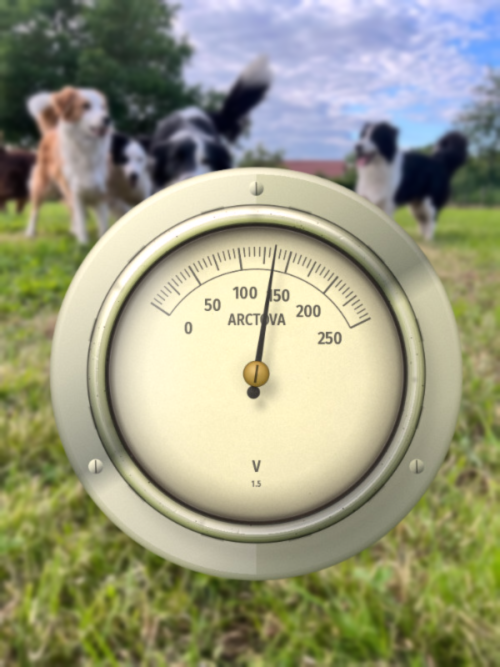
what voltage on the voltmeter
135 V
